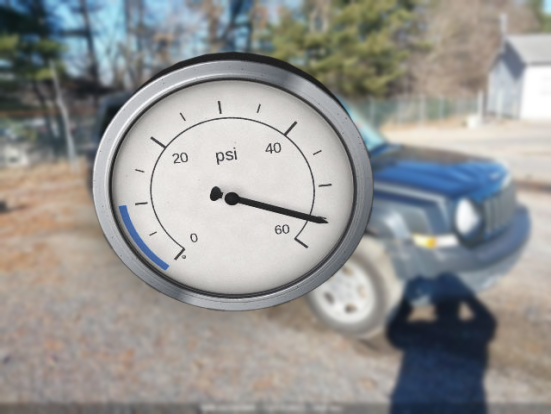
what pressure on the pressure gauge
55 psi
